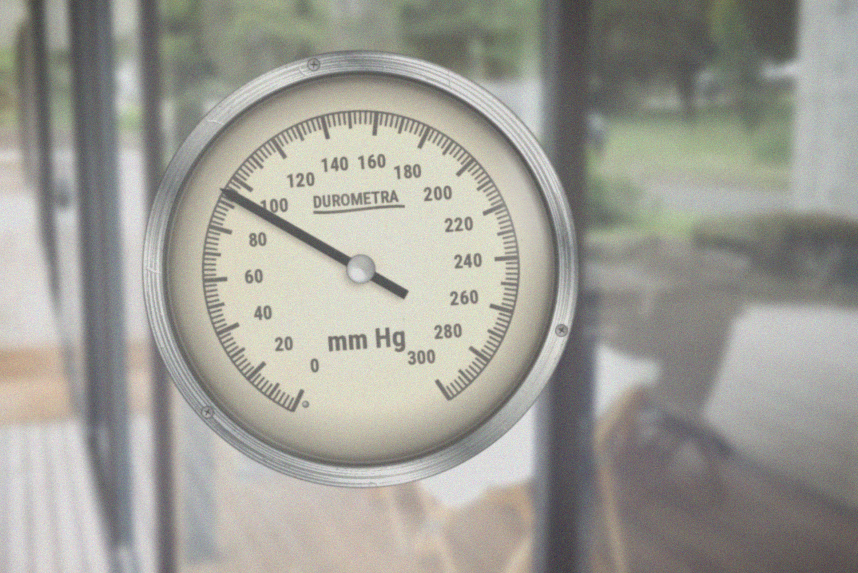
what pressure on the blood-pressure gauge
94 mmHg
